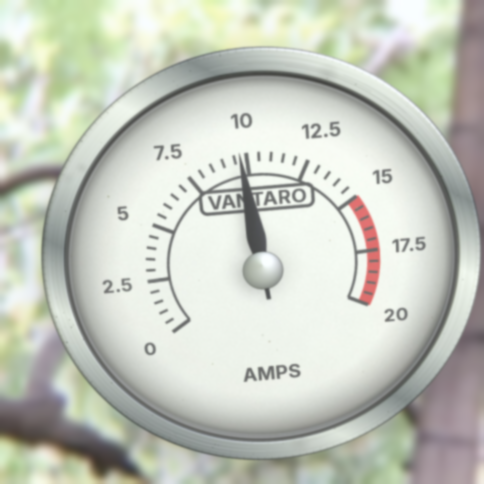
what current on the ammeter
9.75 A
